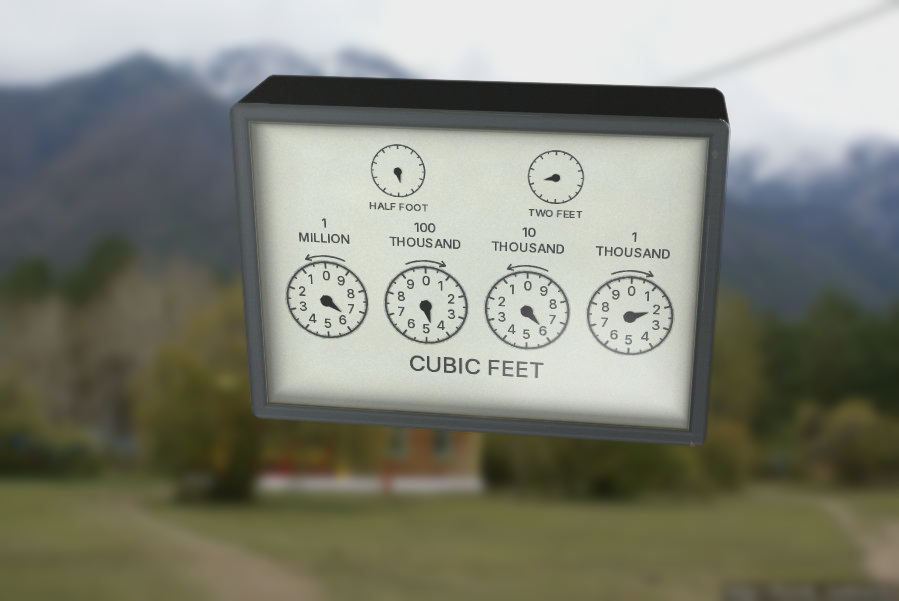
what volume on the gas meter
646200 ft³
